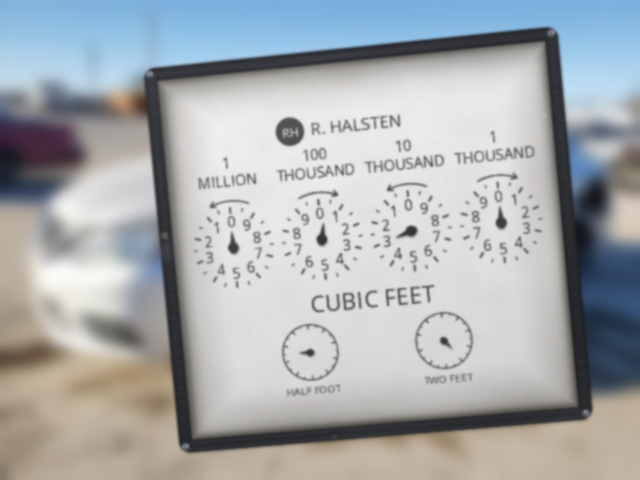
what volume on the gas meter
3000 ft³
